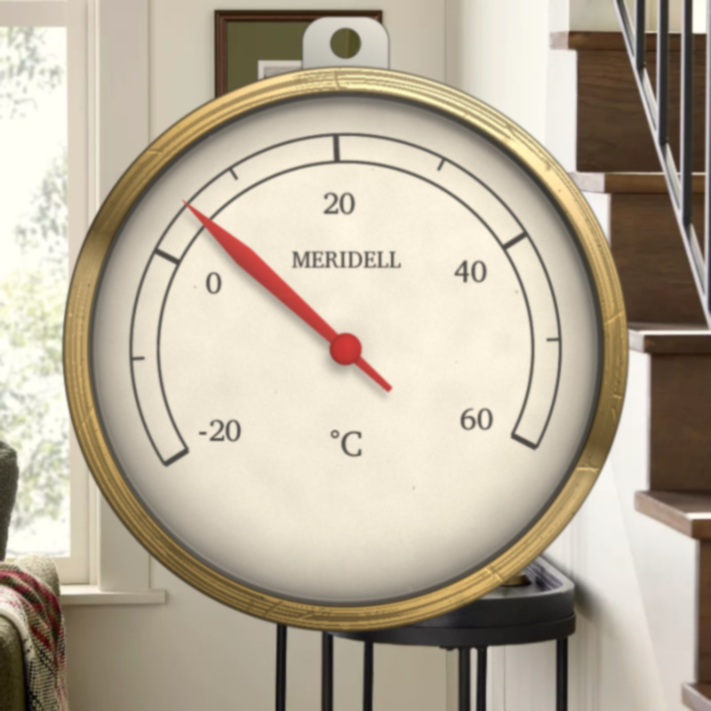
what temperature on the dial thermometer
5 °C
